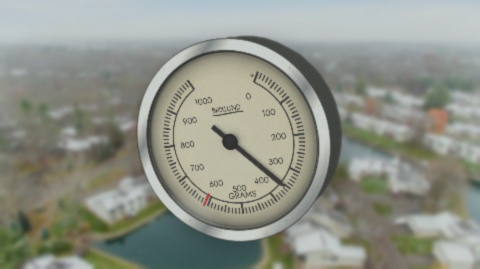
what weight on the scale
350 g
